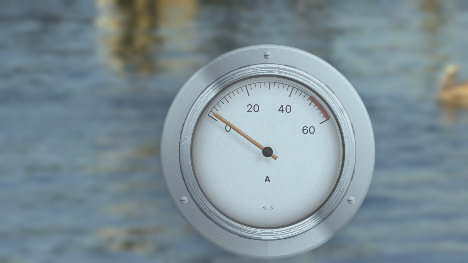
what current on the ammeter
2 A
